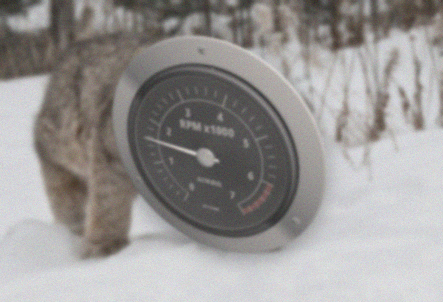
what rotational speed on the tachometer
1600 rpm
